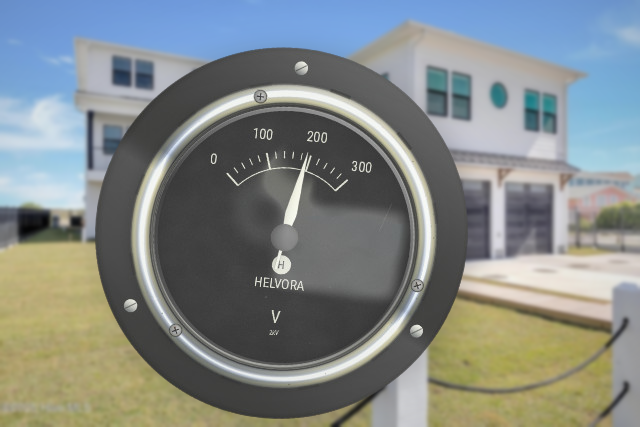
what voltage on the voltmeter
190 V
